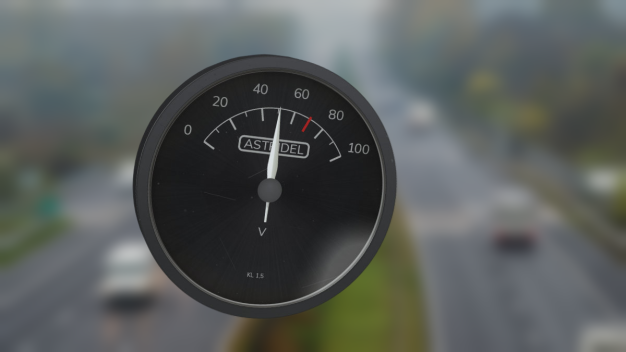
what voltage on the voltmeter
50 V
